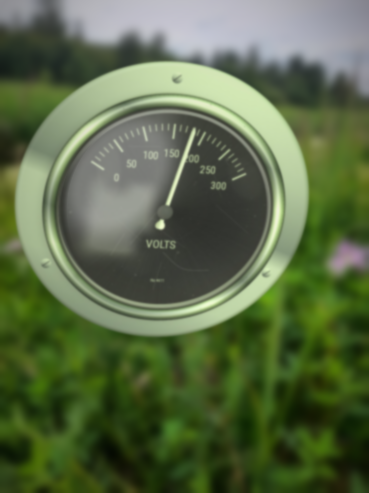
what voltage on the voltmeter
180 V
